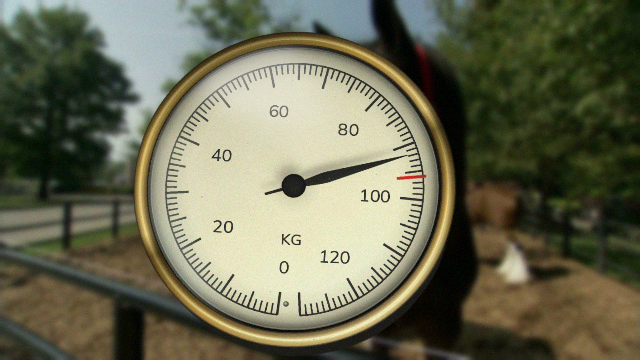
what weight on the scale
92 kg
